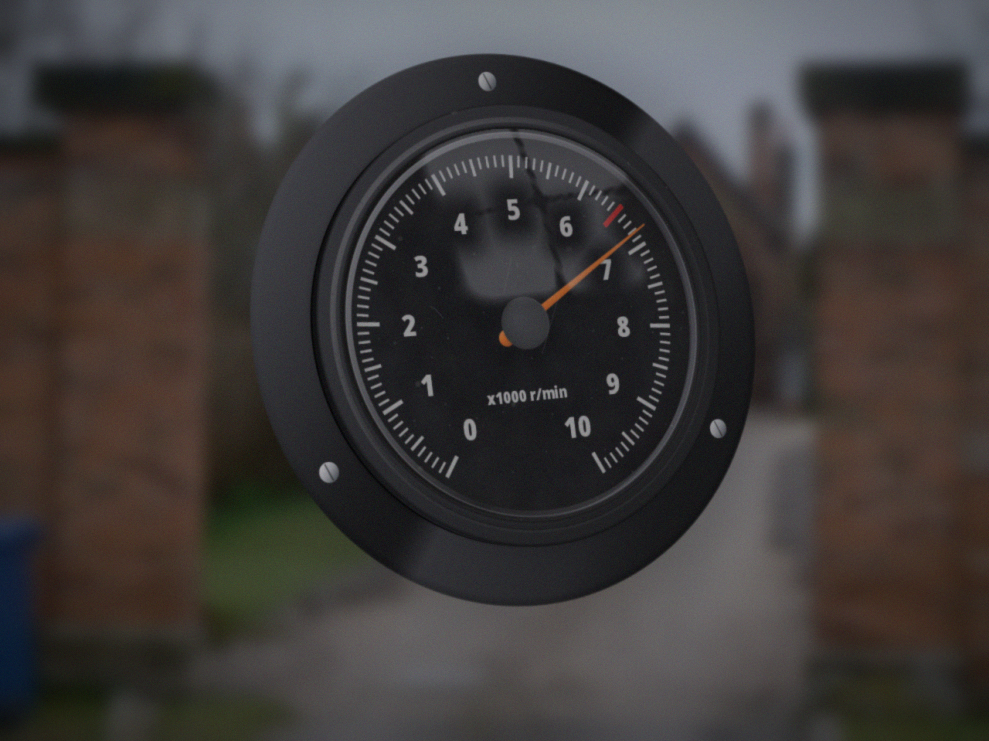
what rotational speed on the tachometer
6800 rpm
